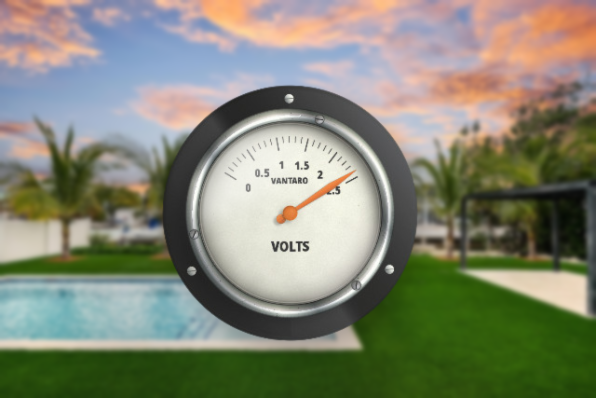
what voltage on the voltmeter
2.4 V
